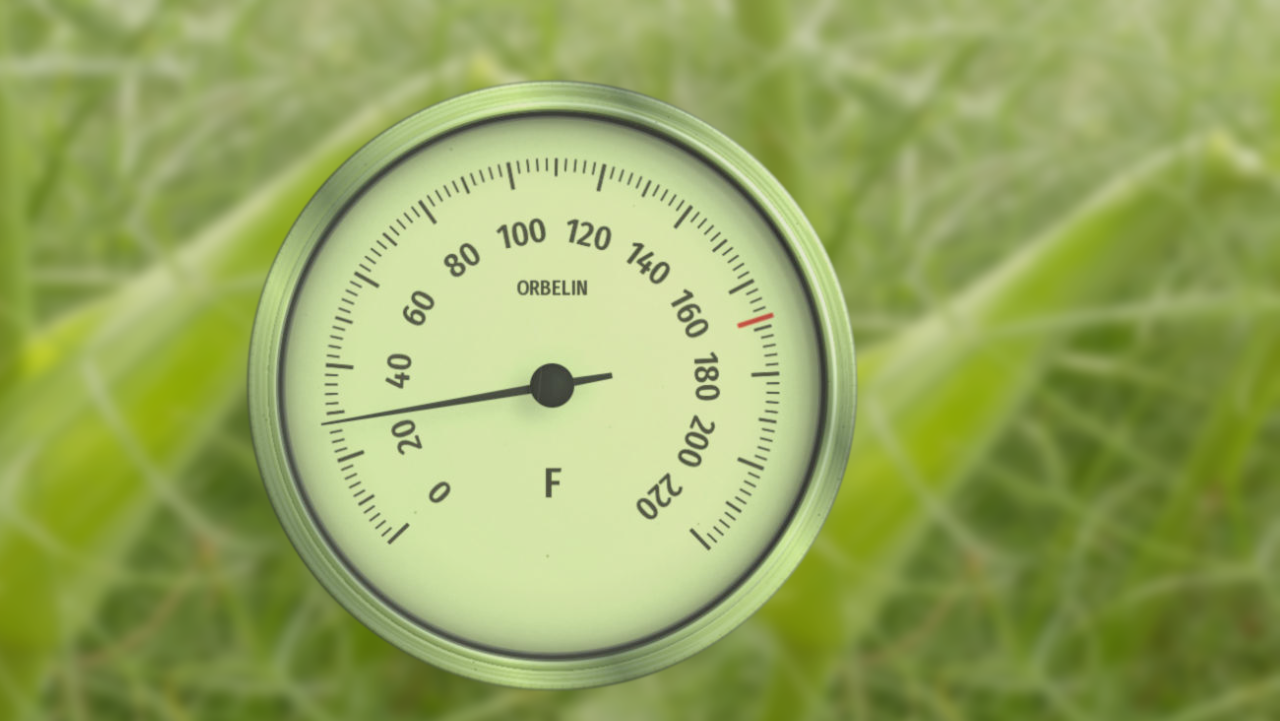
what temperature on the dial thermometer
28 °F
